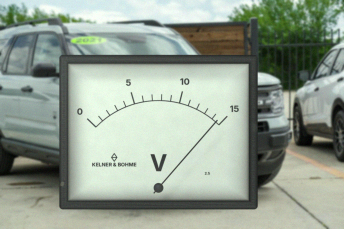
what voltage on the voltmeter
14.5 V
